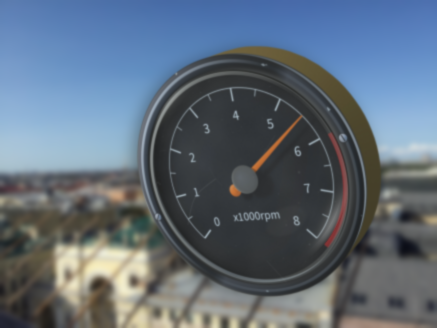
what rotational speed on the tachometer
5500 rpm
